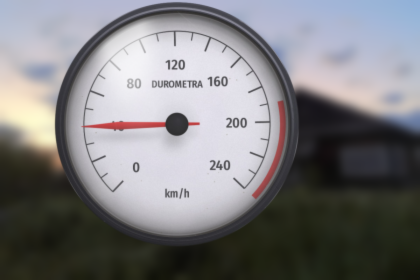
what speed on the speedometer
40 km/h
